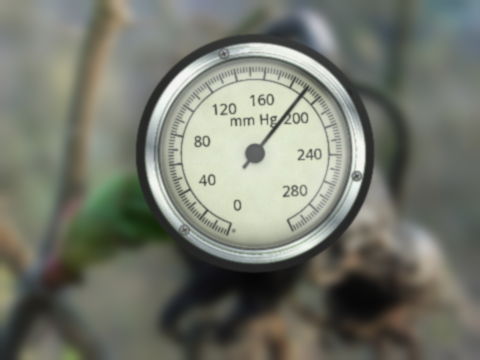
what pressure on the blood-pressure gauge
190 mmHg
